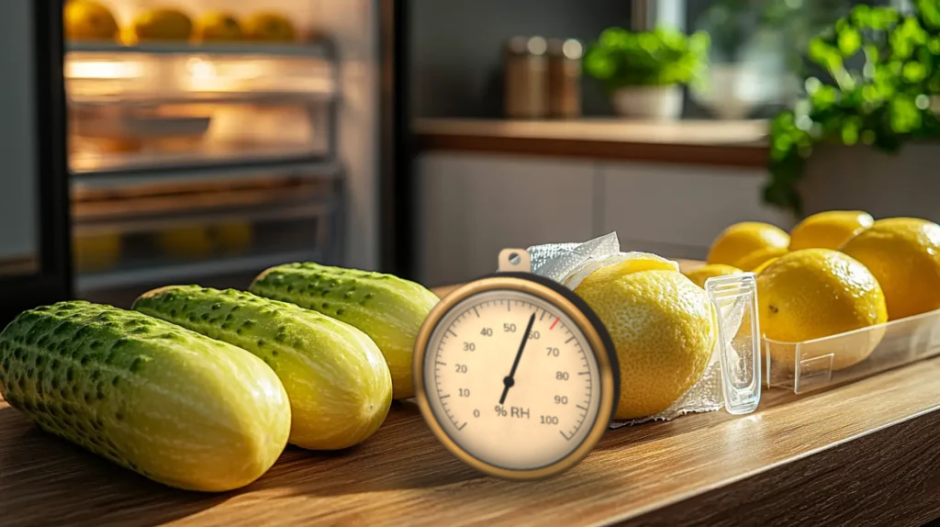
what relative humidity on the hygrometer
58 %
